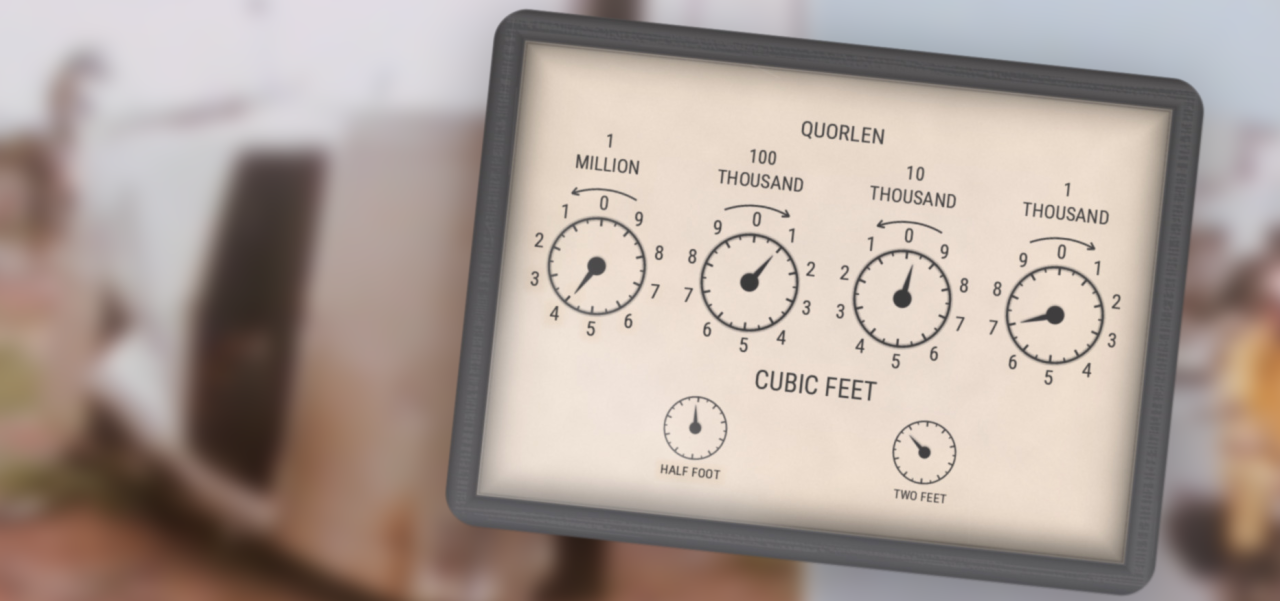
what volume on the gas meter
409700 ft³
